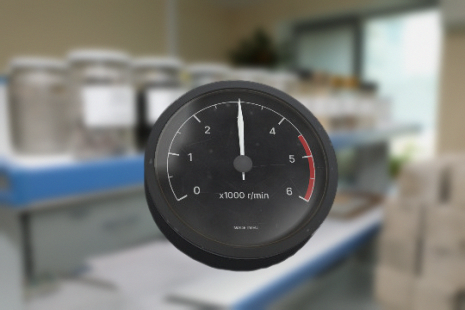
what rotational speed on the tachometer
3000 rpm
